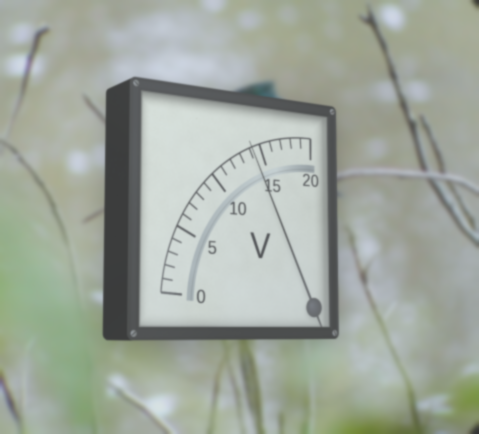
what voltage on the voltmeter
14 V
